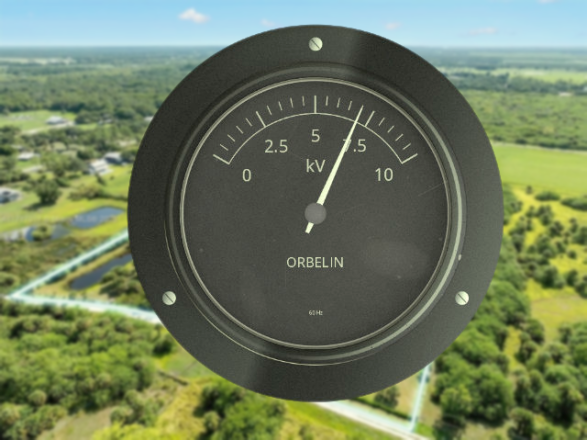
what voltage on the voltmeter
7 kV
